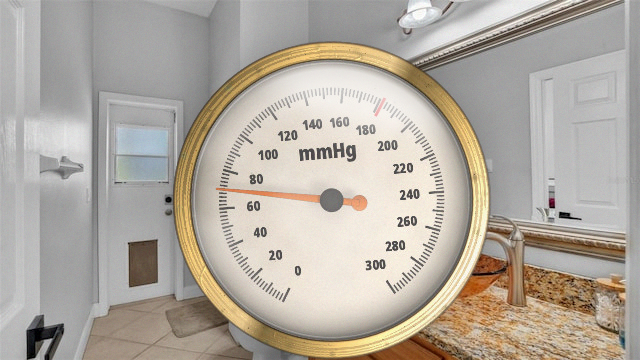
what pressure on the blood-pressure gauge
70 mmHg
